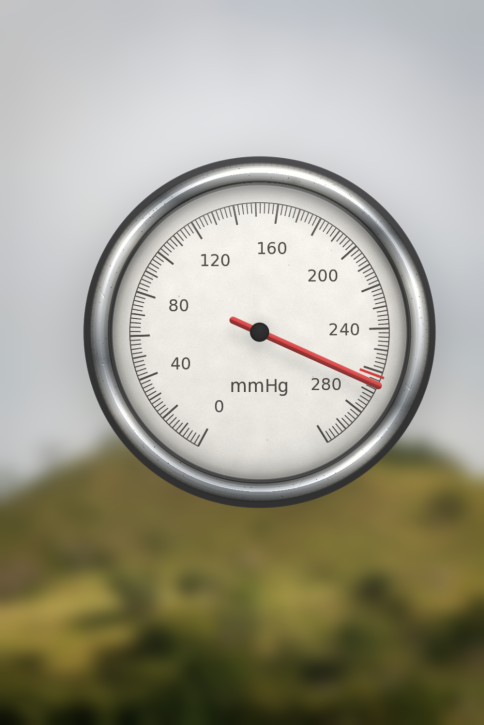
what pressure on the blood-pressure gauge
266 mmHg
